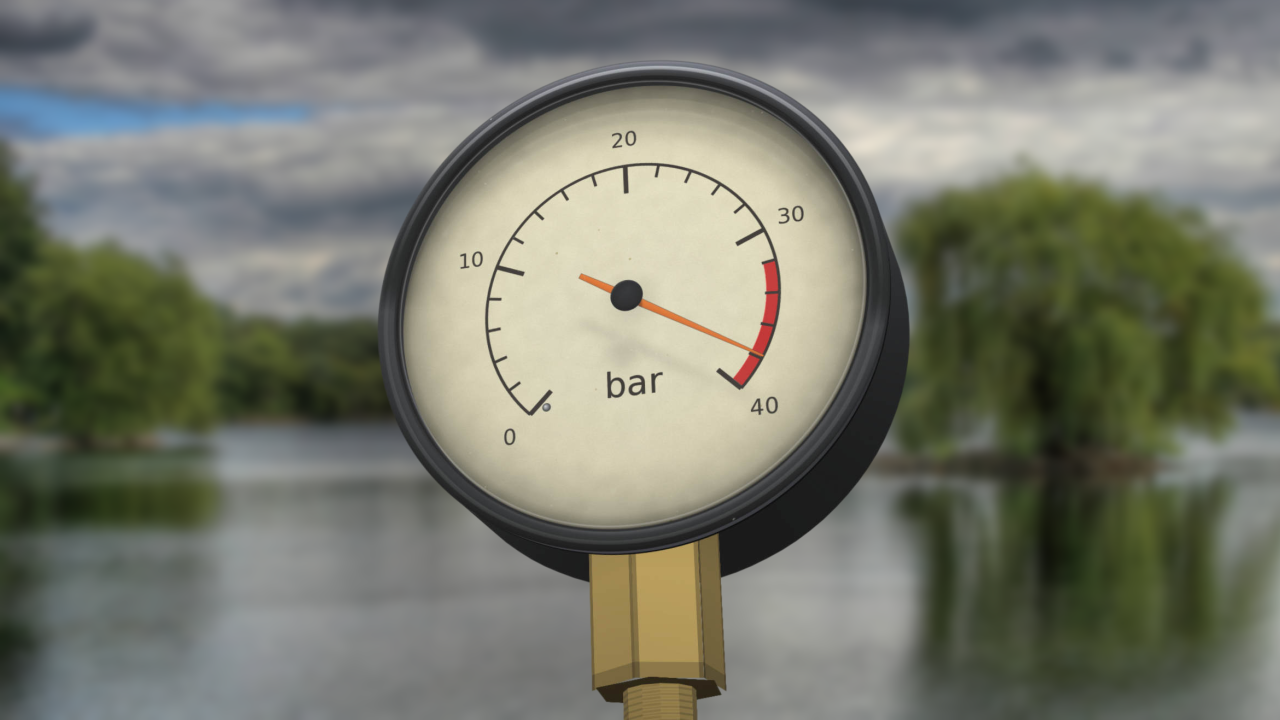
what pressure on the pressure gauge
38 bar
